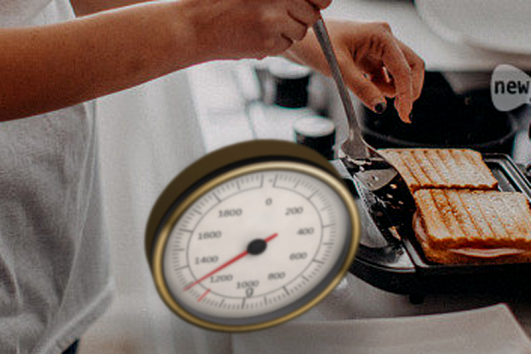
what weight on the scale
1300 g
